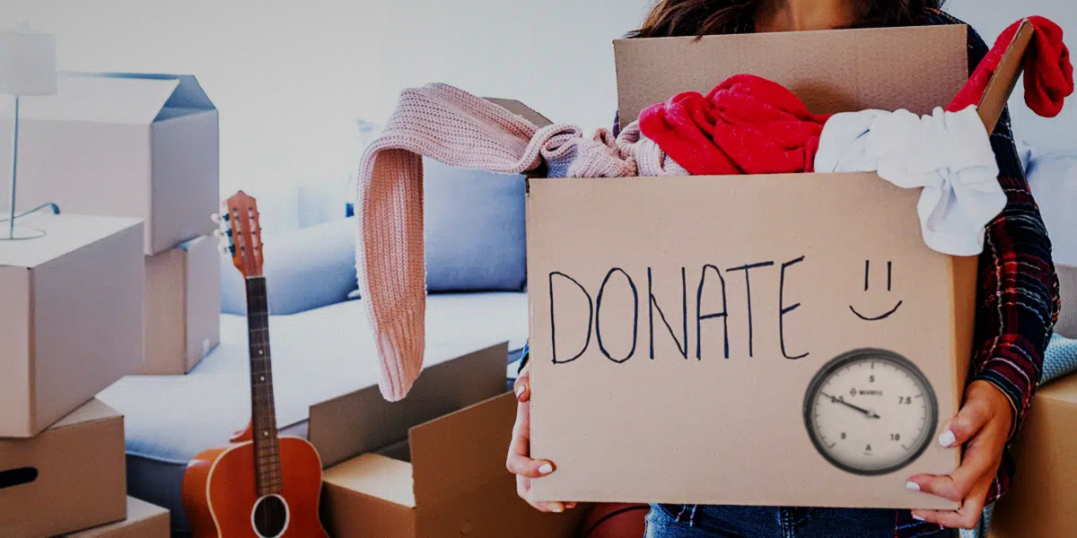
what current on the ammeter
2.5 A
